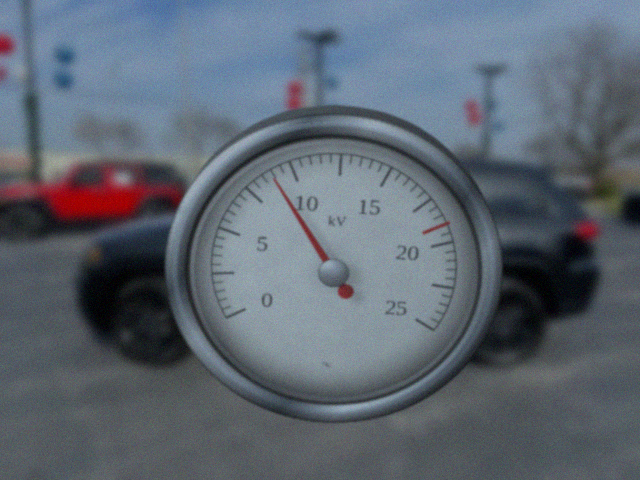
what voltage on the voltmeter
9 kV
